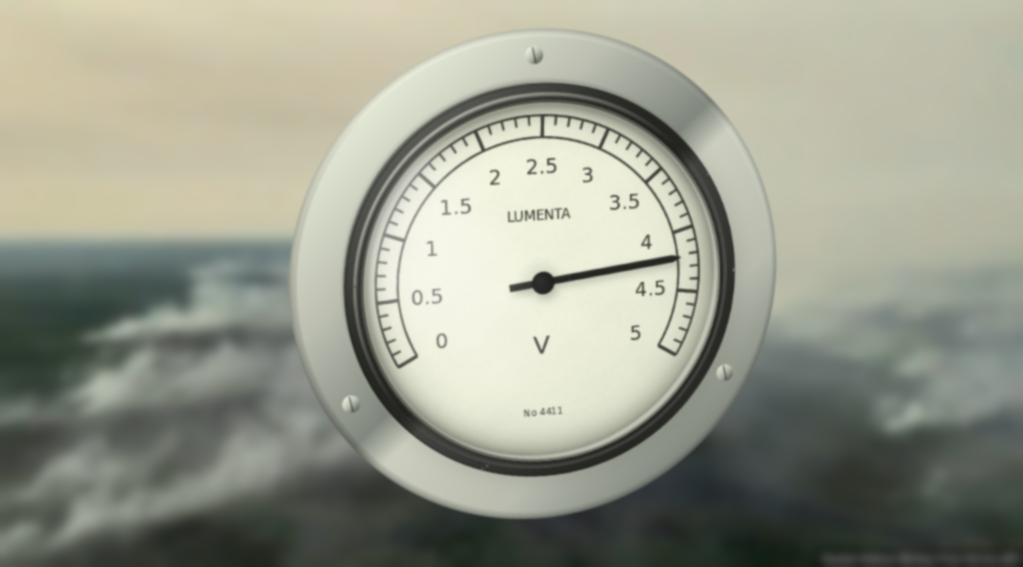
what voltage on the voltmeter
4.2 V
